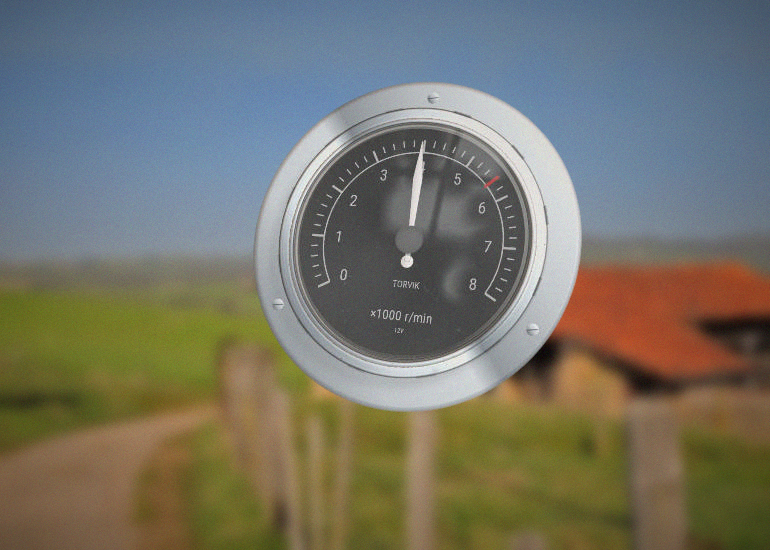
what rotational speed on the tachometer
4000 rpm
